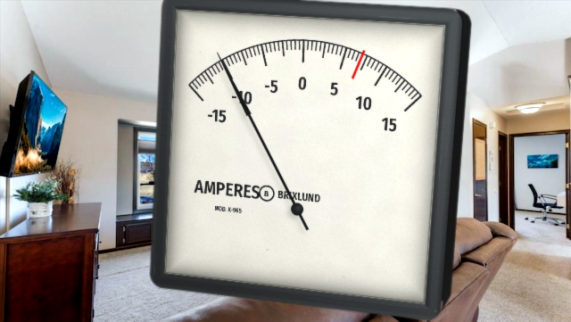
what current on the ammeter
-10 A
